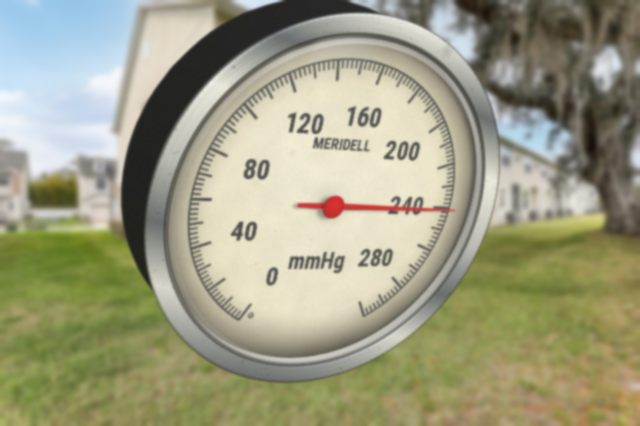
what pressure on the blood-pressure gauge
240 mmHg
